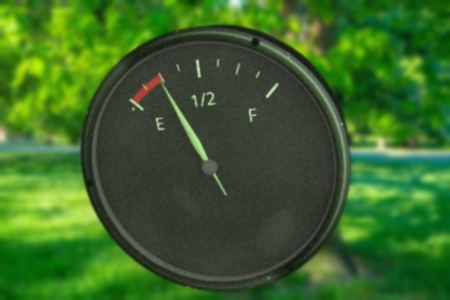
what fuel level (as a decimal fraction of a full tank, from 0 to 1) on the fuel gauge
0.25
